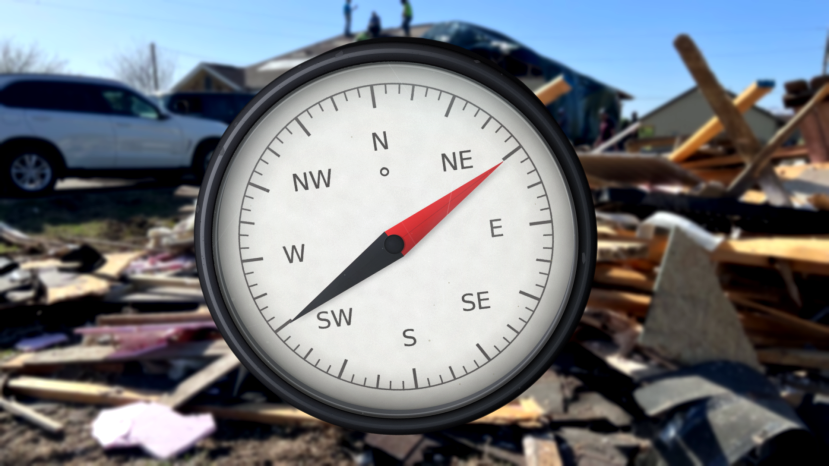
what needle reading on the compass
60 °
